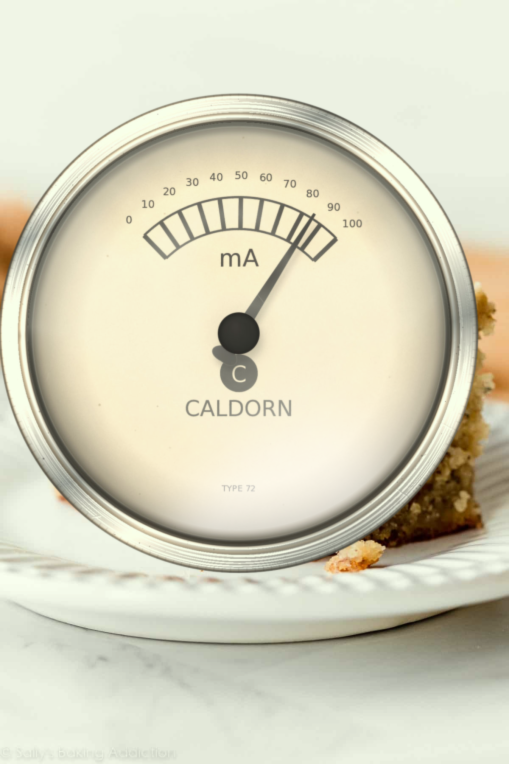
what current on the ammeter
85 mA
